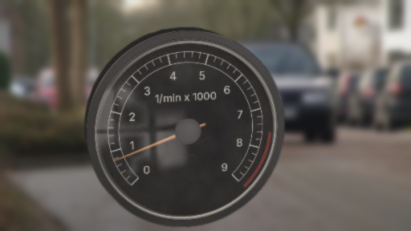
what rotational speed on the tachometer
800 rpm
